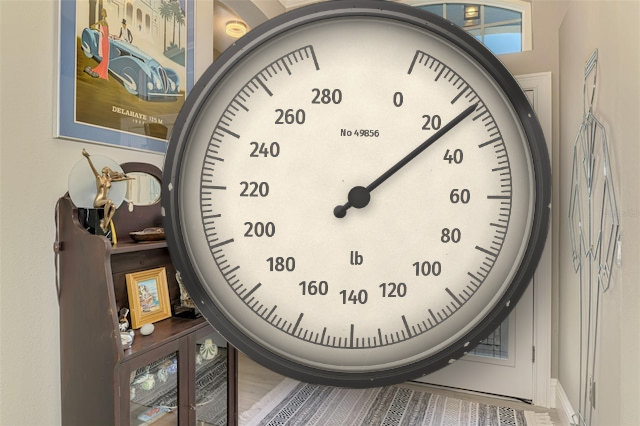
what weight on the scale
26 lb
